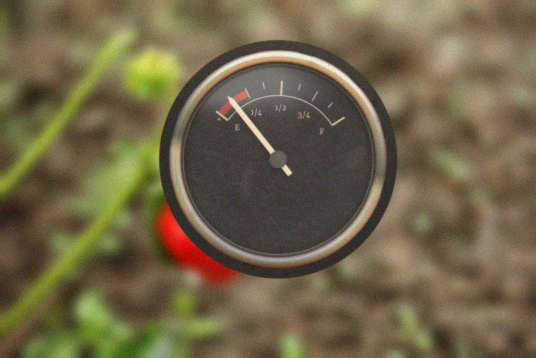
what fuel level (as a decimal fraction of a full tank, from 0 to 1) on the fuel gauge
0.125
